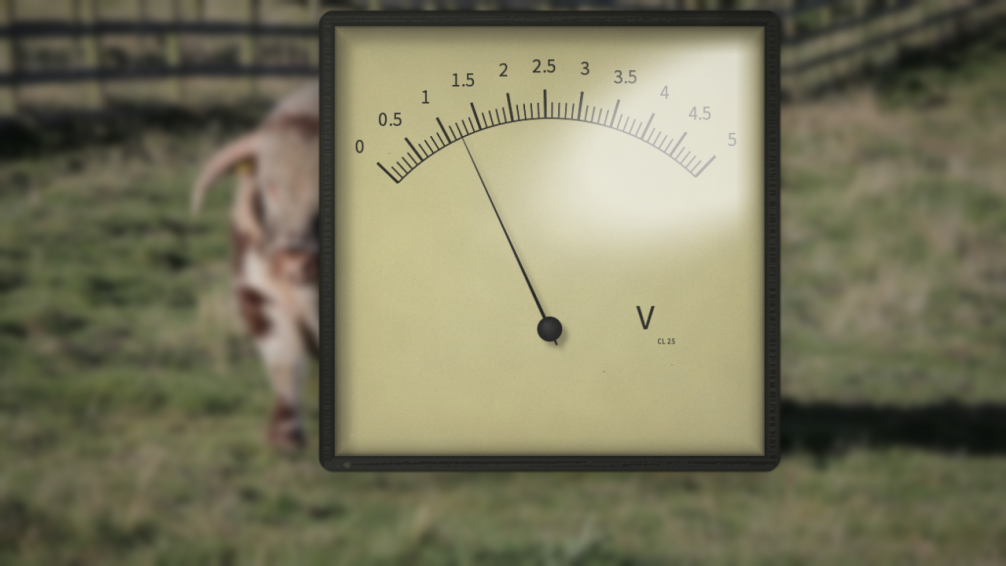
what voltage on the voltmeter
1.2 V
